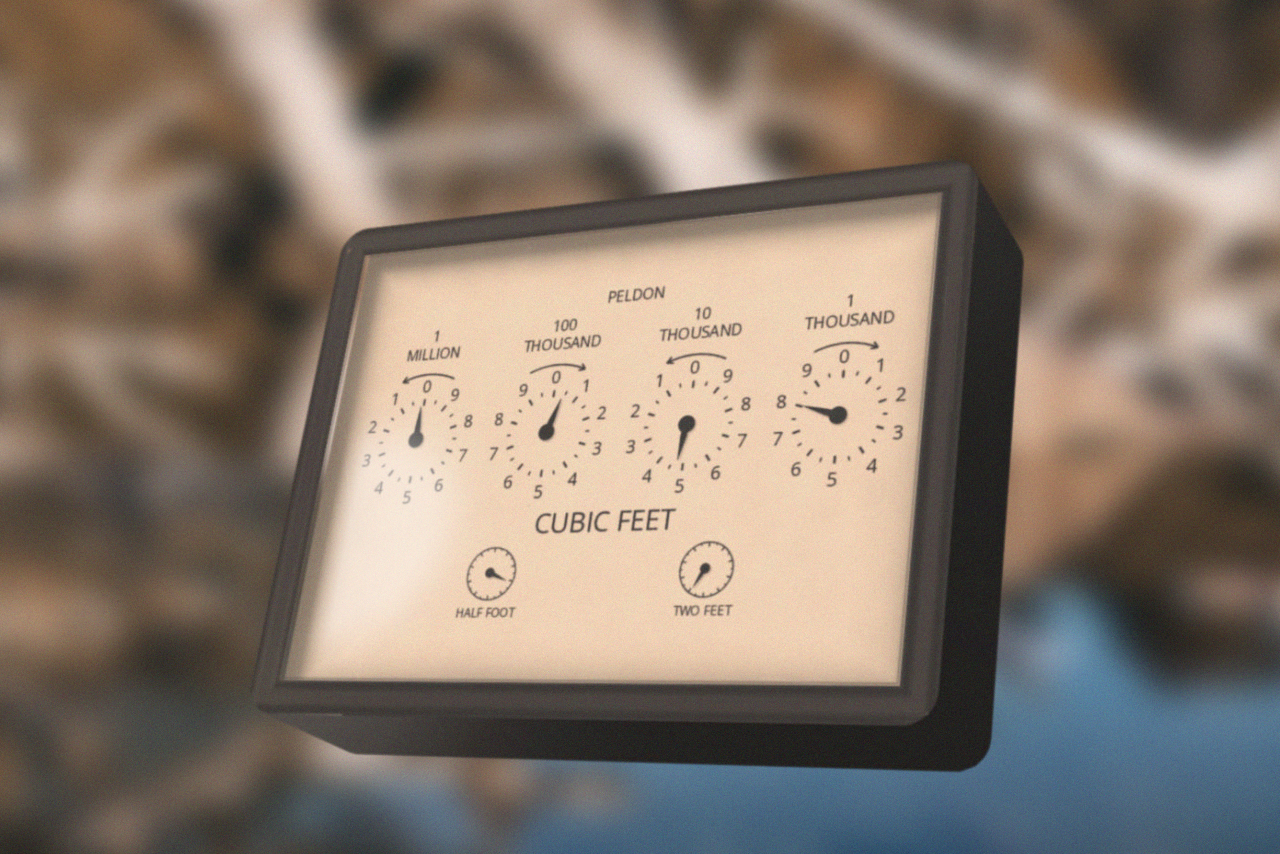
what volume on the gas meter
4800 ft³
